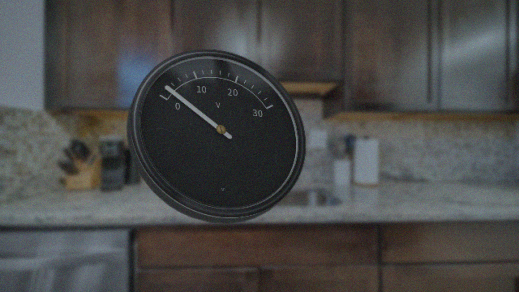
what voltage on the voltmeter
2 V
